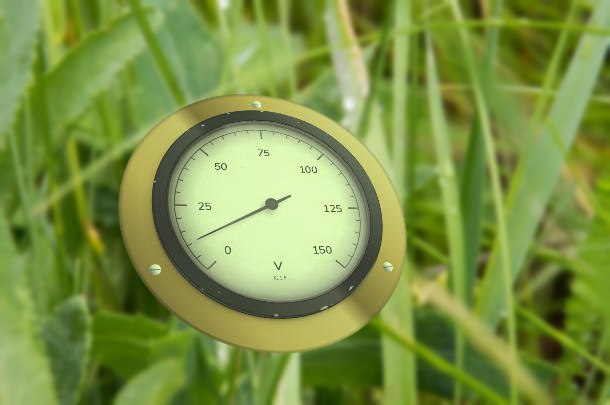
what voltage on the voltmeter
10 V
